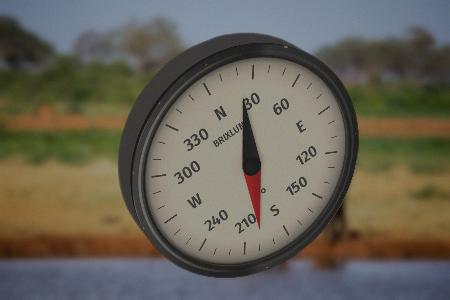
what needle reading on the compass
200 °
